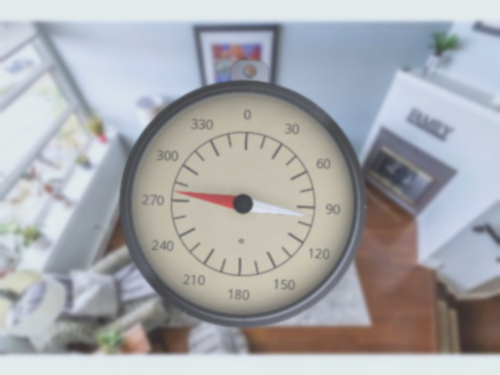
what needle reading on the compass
277.5 °
